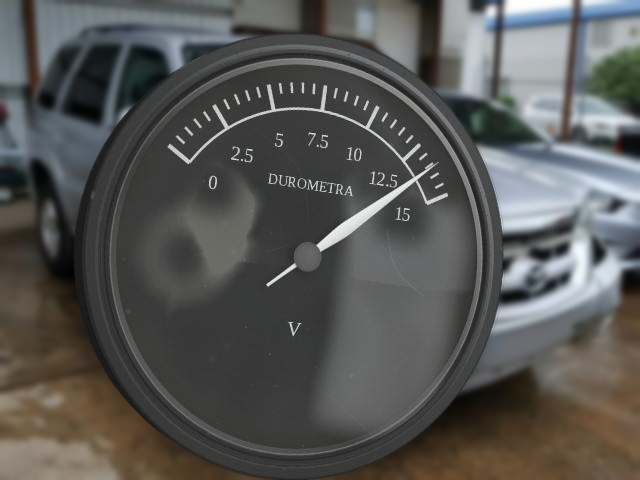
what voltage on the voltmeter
13.5 V
